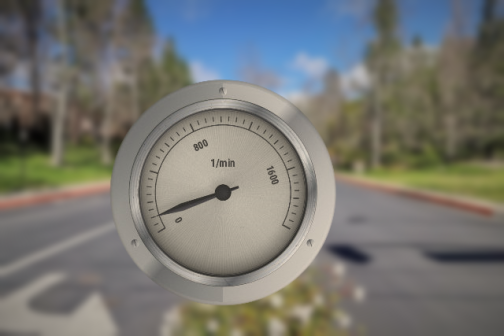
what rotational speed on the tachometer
100 rpm
